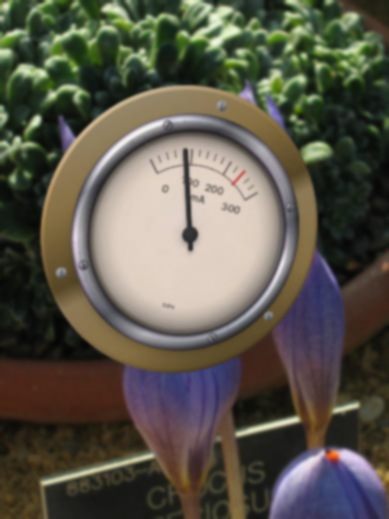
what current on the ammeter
80 mA
